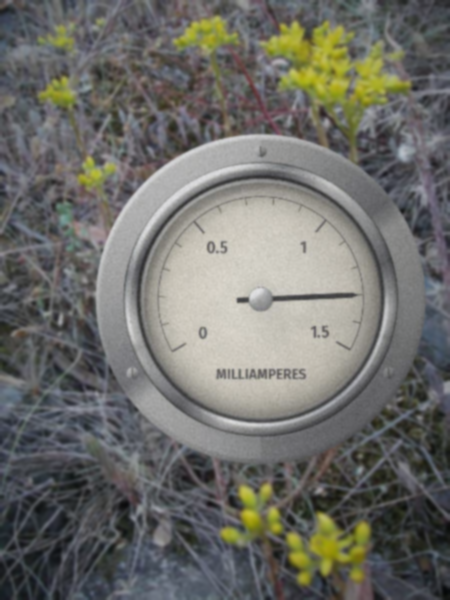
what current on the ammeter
1.3 mA
